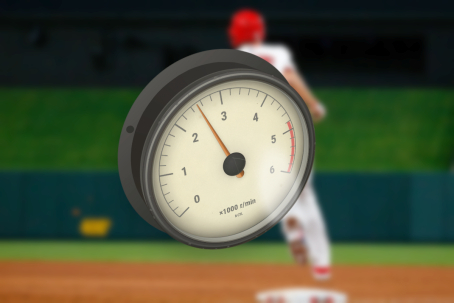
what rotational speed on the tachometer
2500 rpm
